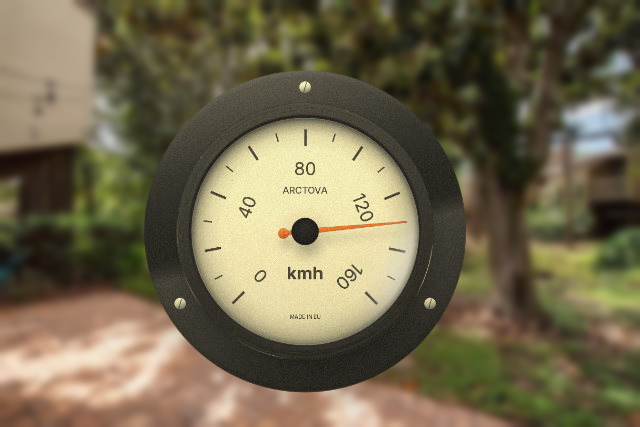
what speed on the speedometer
130 km/h
